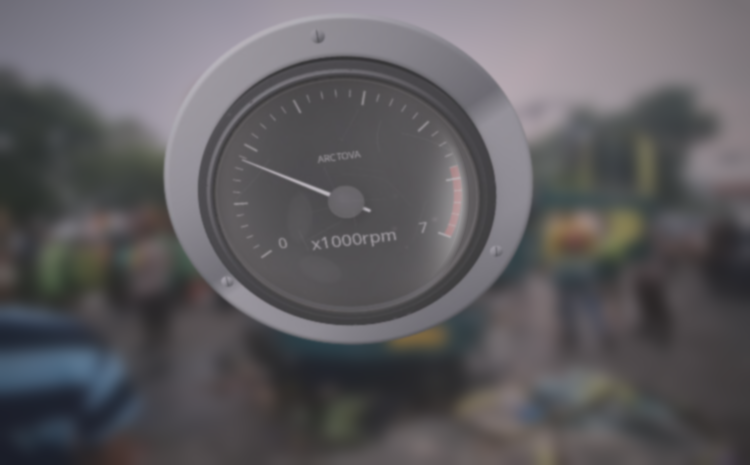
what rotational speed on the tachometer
1800 rpm
